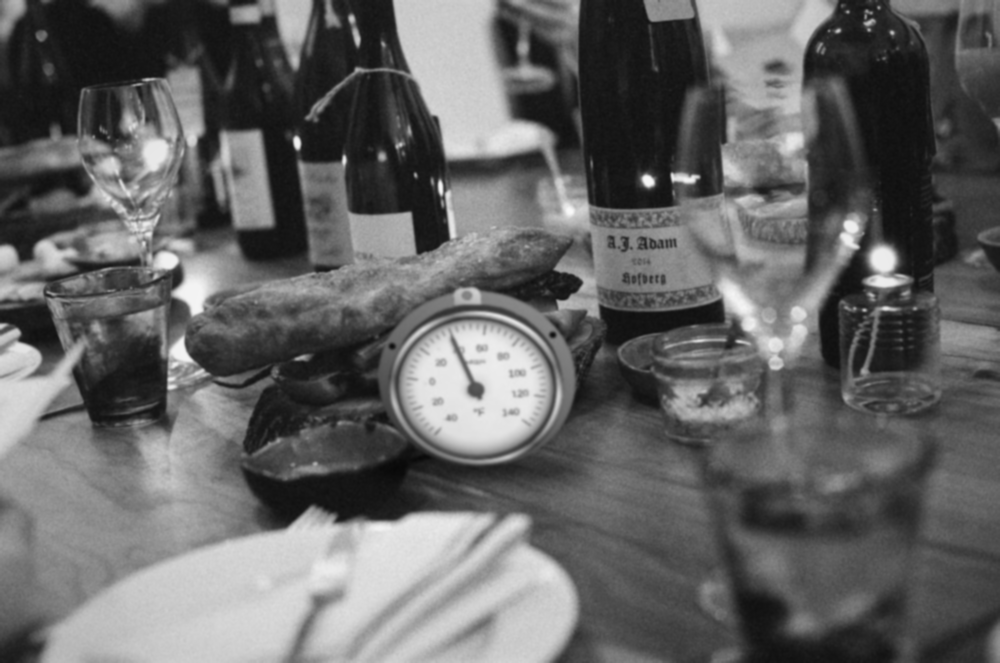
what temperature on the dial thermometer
40 °F
